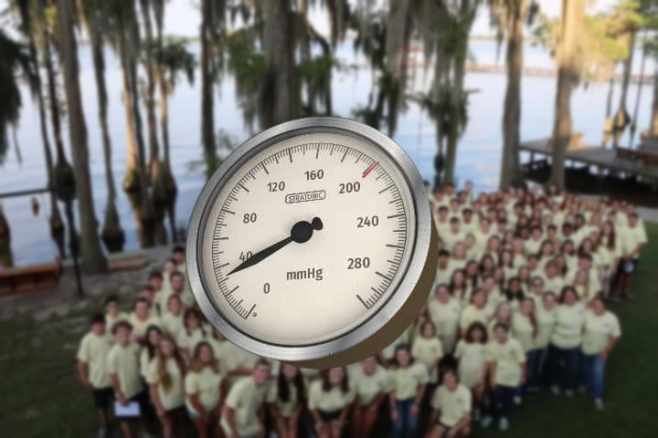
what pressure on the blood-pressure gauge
30 mmHg
